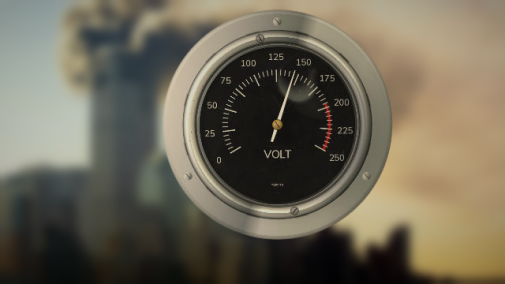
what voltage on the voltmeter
145 V
